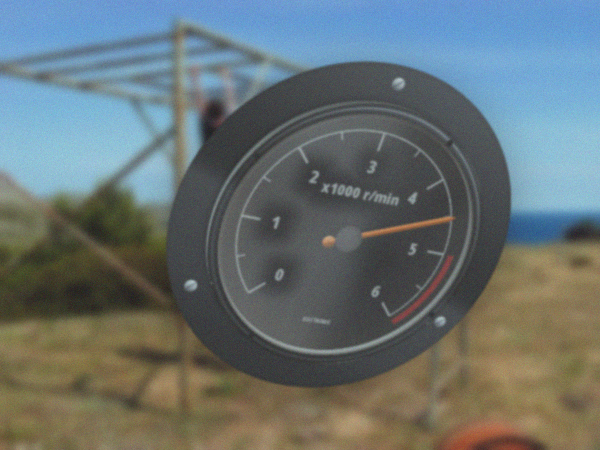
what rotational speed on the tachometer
4500 rpm
